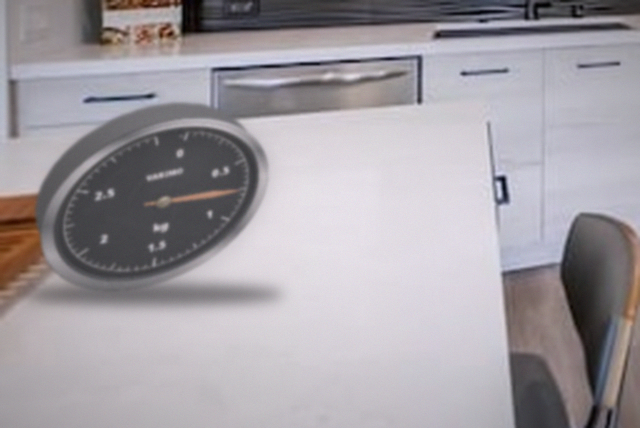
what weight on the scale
0.75 kg
